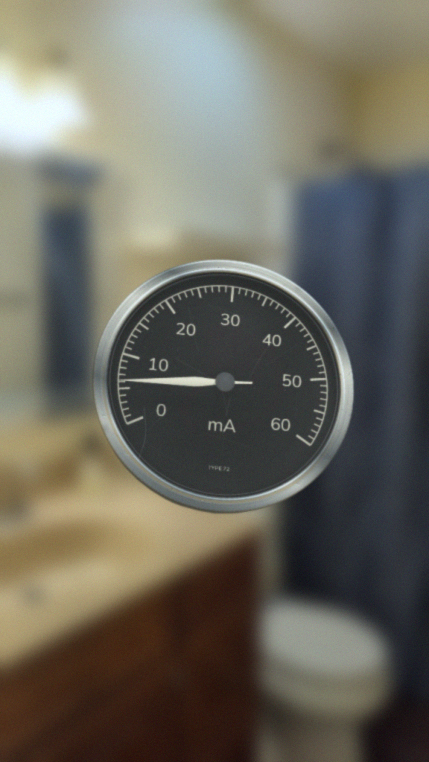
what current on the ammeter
6 mA
